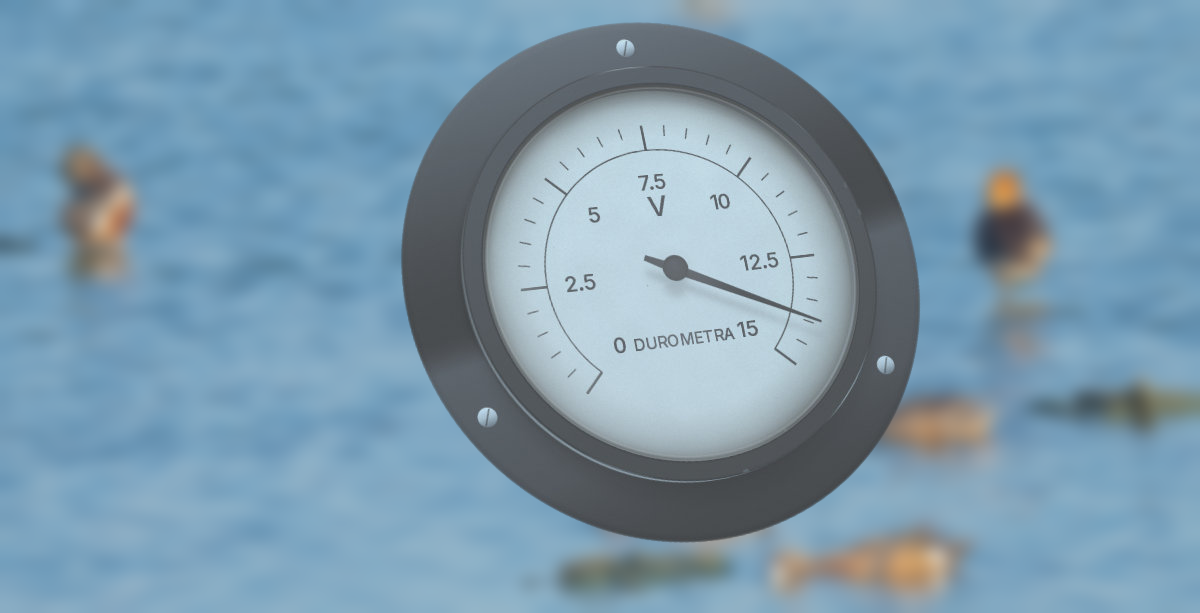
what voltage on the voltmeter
14 V
